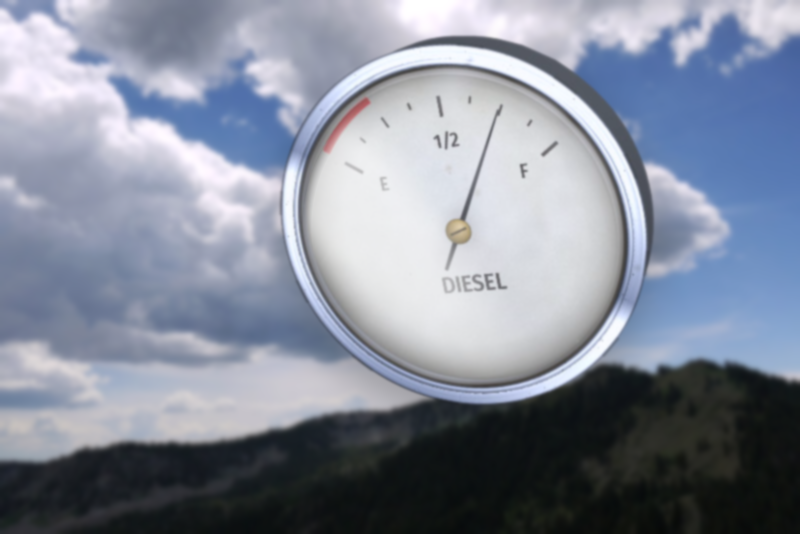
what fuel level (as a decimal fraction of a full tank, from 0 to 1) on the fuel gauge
0.75
